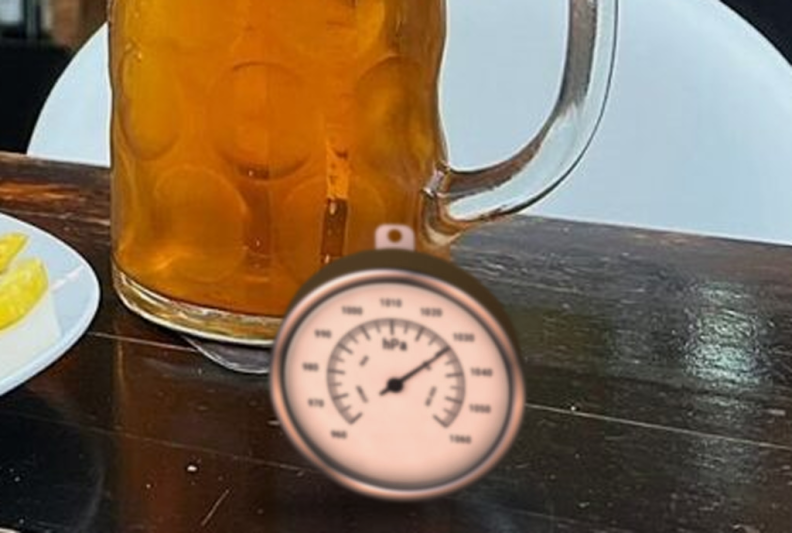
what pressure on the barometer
1030 hPa
